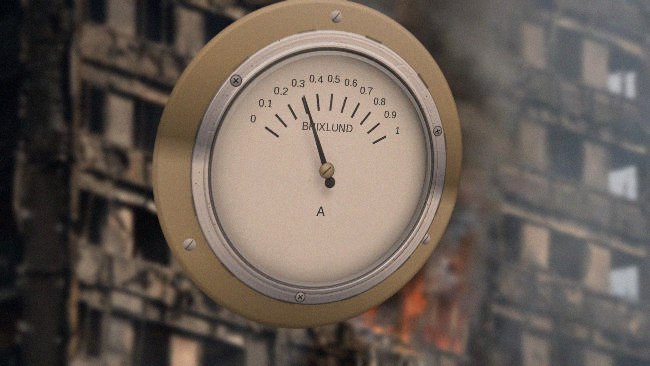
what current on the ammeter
0.3 A
